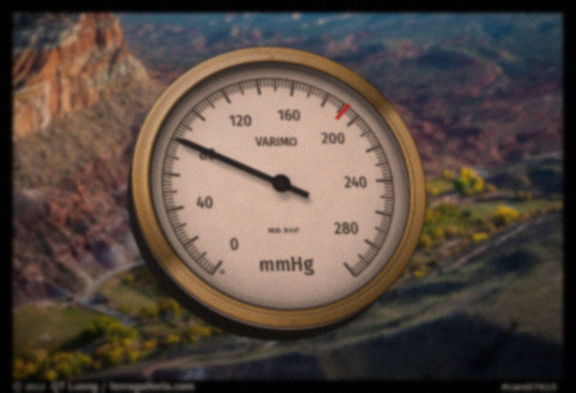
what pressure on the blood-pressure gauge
80 mmHg
